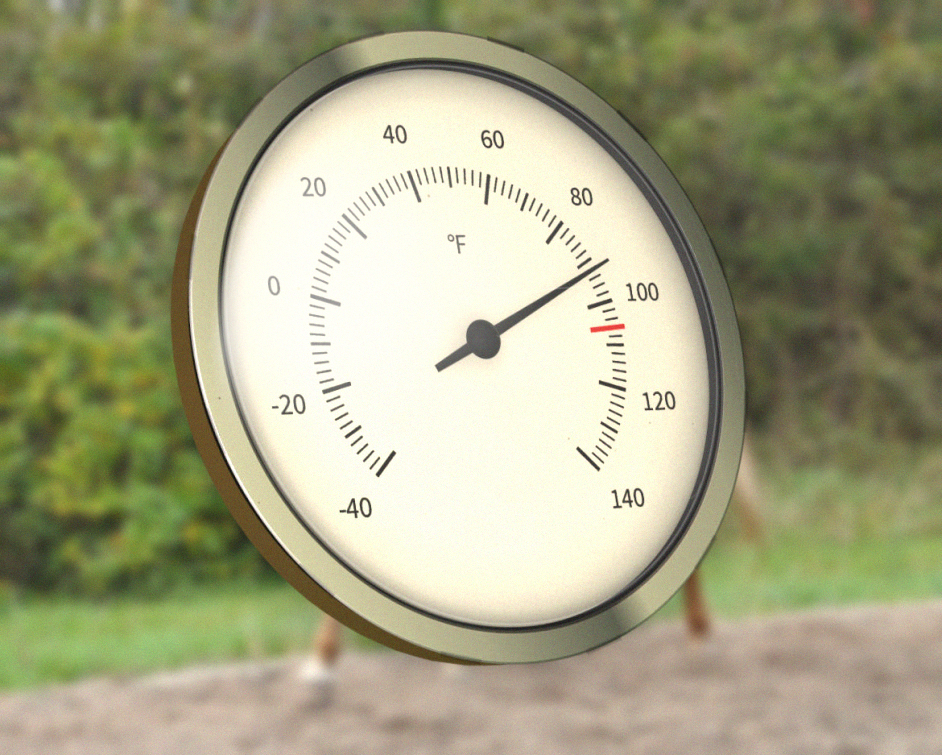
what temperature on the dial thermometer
92 °F
